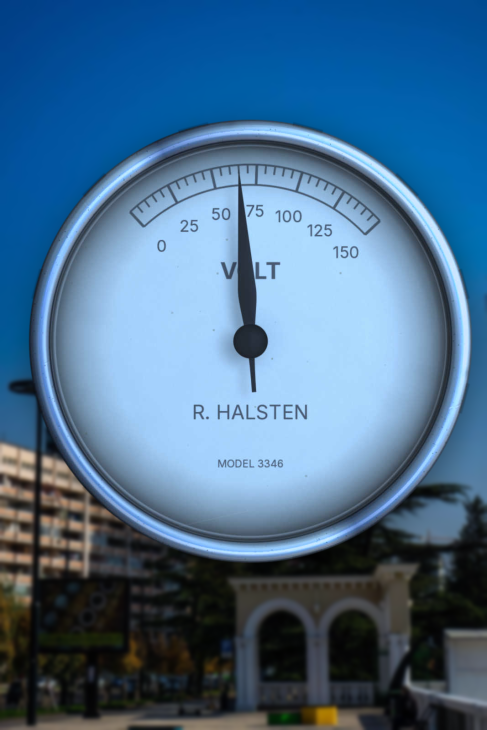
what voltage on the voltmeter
65 V
